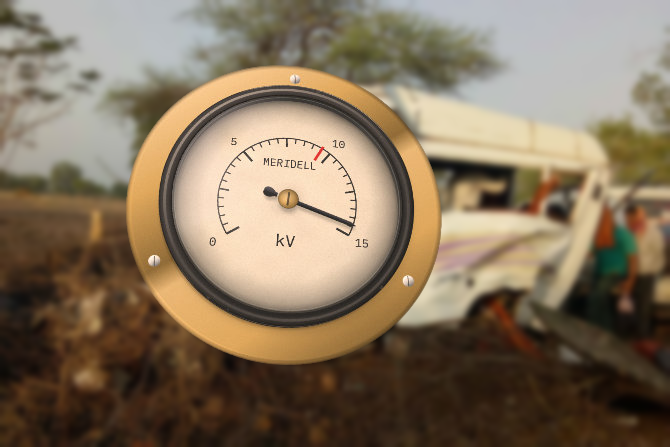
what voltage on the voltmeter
14.5 kV
